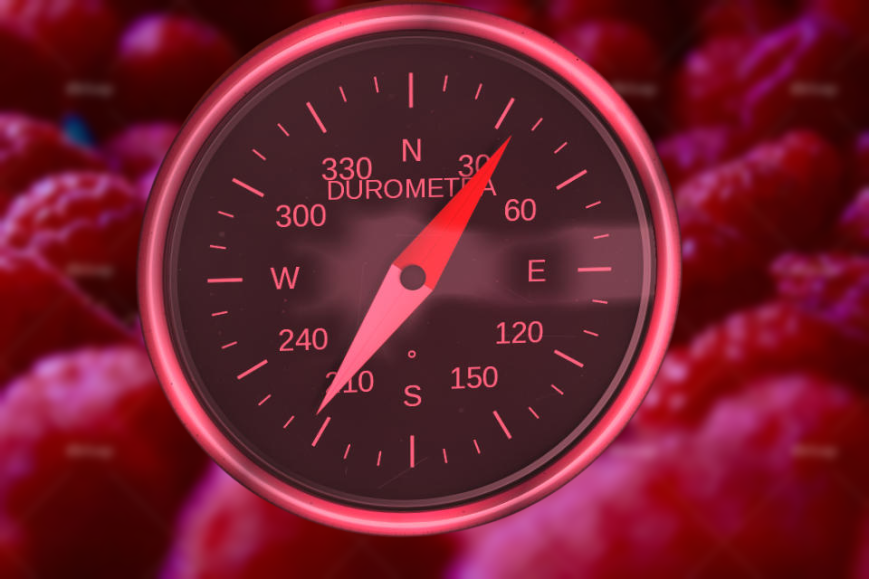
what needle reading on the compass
35 °
